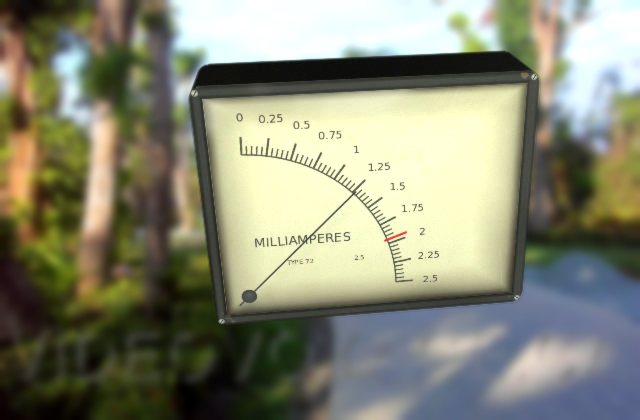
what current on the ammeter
1.25 mA
